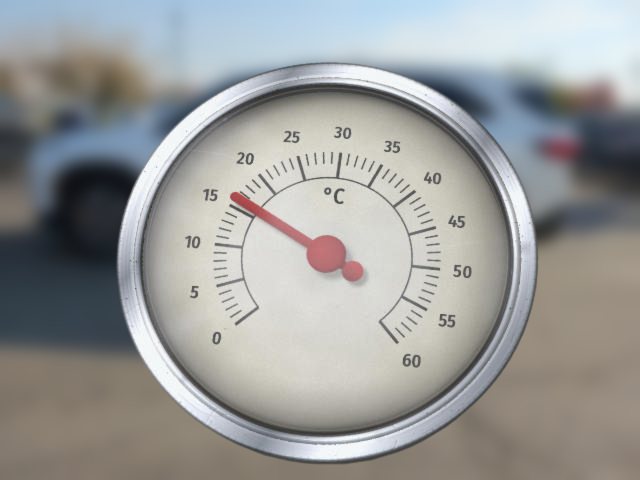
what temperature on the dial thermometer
16 °C
